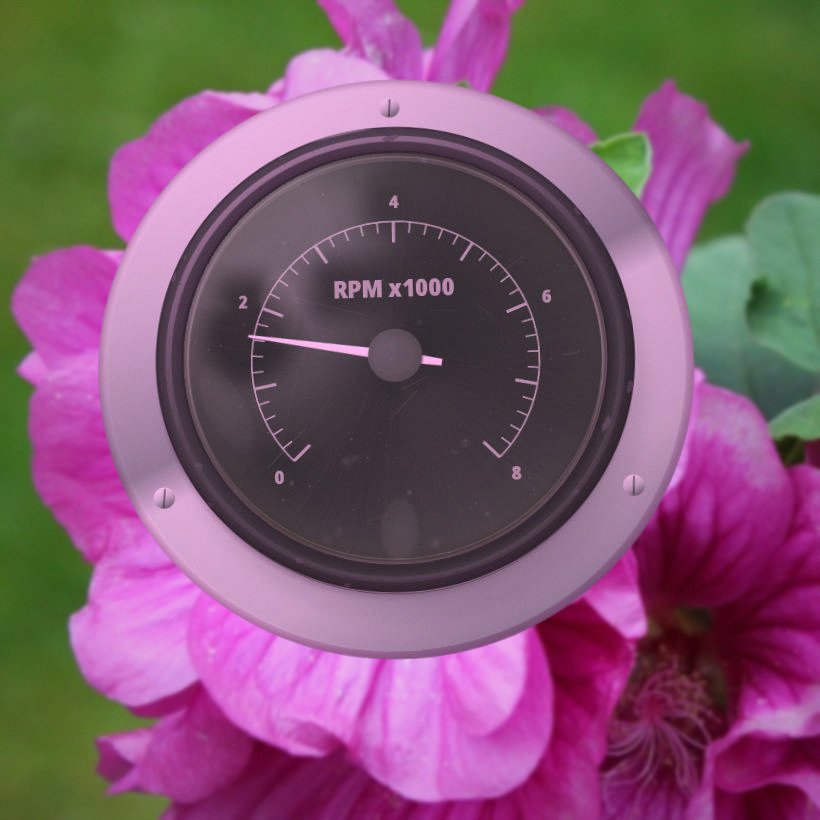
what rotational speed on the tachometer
1600 rpm
